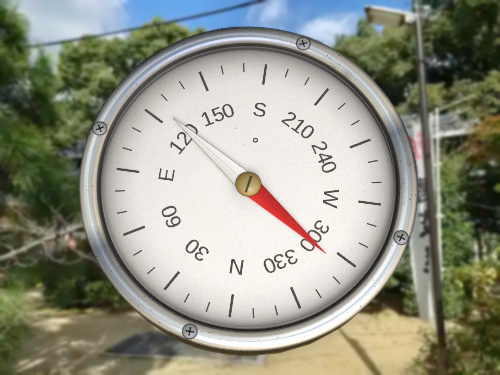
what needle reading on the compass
305 °
